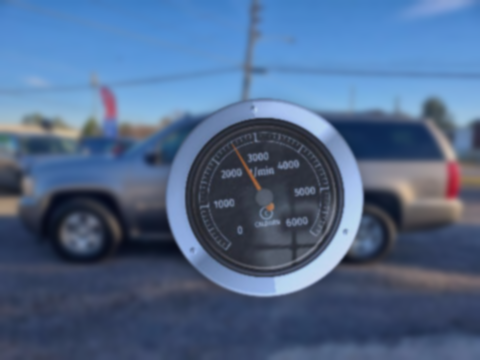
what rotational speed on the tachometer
2500 rpm
